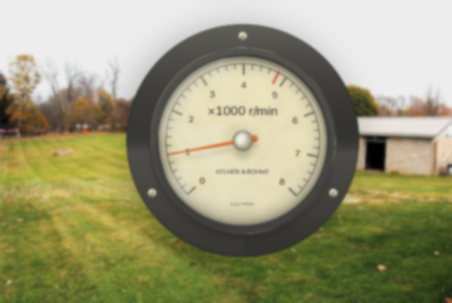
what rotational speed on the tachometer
1000 rpm
